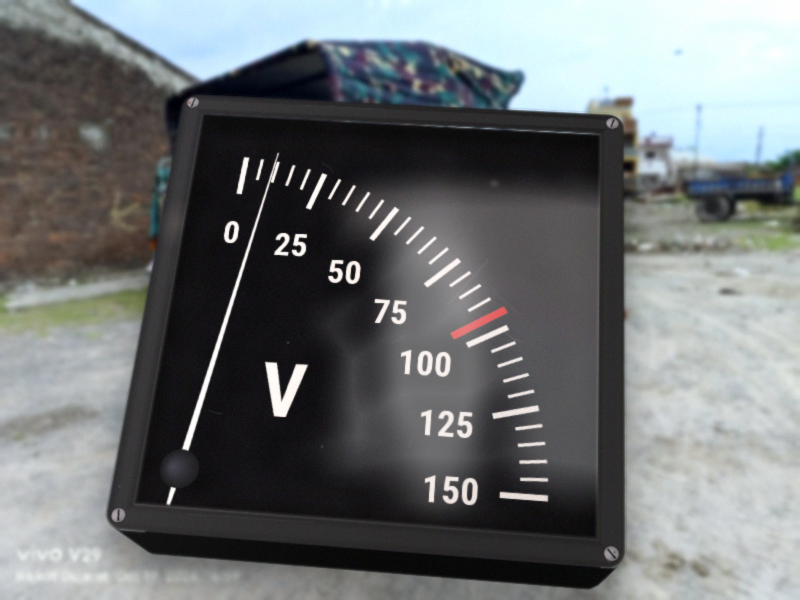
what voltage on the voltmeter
10 V
